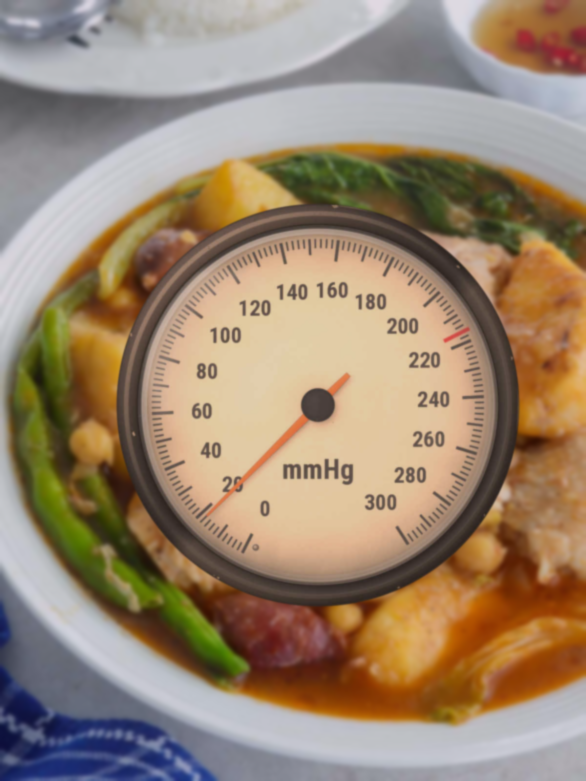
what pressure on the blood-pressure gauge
18 mmHg
